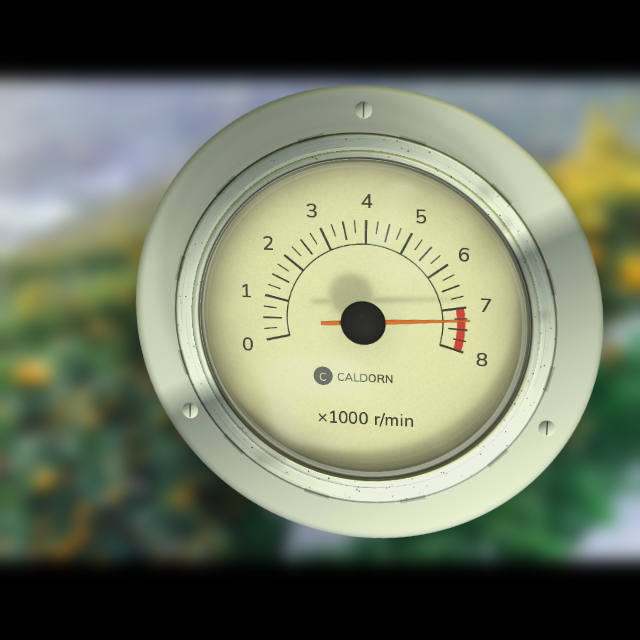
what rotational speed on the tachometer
7250 rpm
